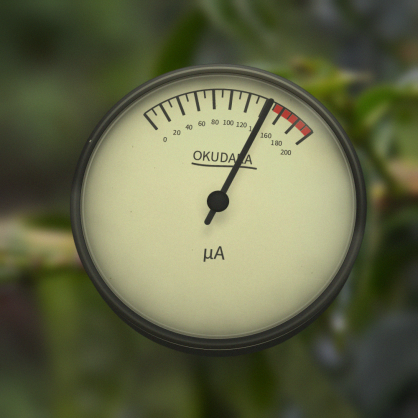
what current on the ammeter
145 µA
